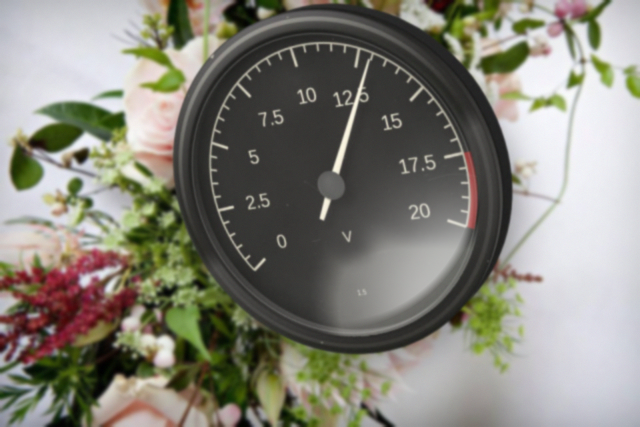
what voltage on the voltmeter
13 V
